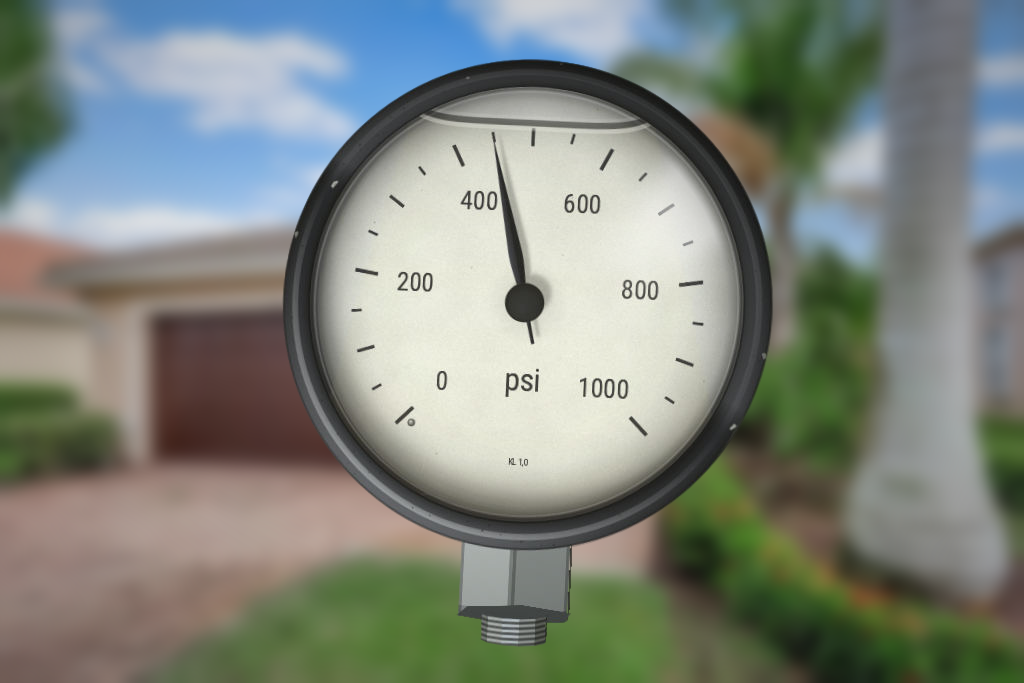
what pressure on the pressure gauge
450 psi
